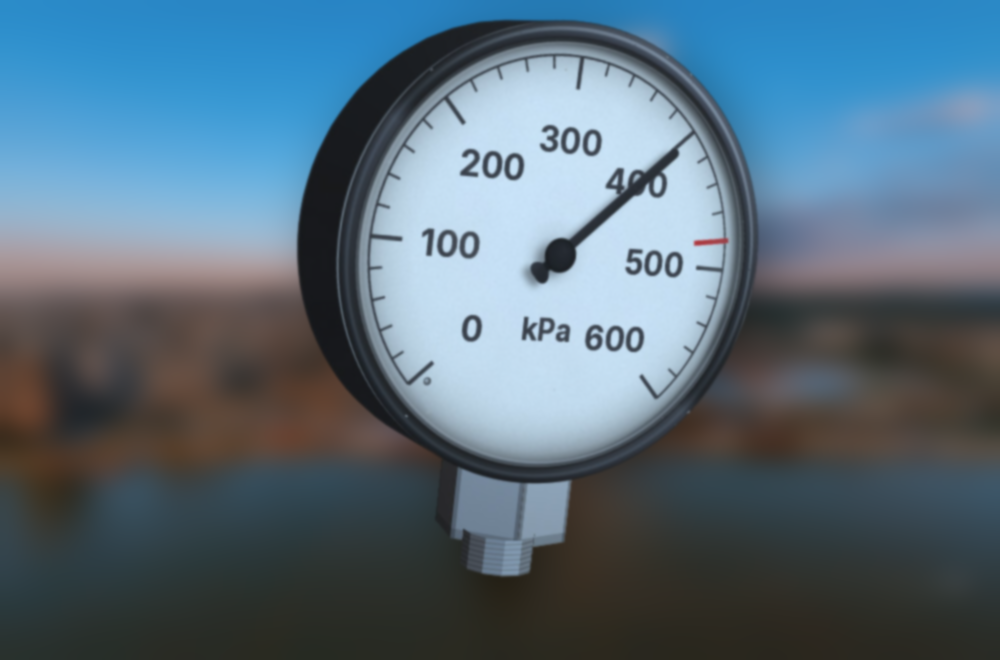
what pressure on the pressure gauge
400 kPa
